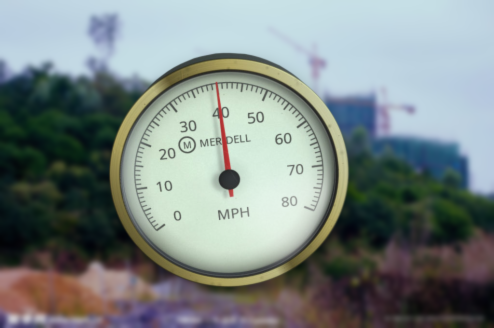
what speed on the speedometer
40 mph
